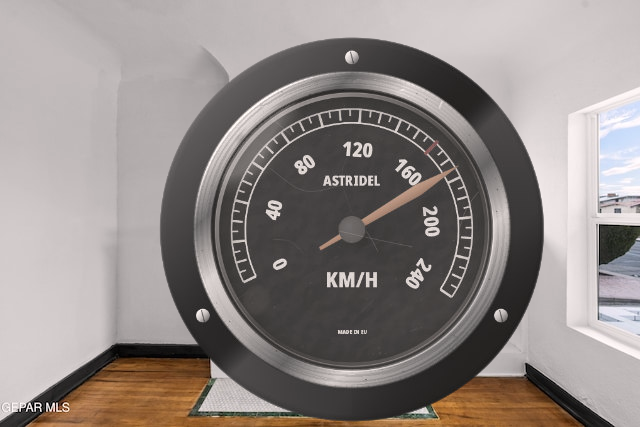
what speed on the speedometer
175 km/h
